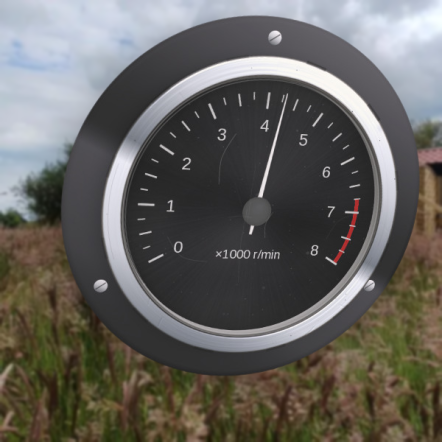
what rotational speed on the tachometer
4250 rpm
